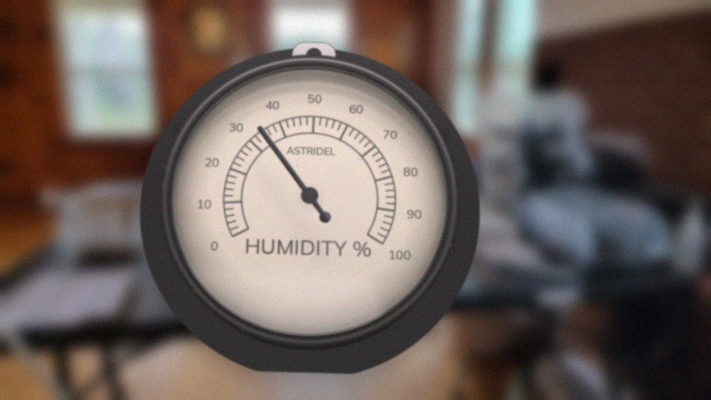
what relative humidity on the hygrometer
34 %
